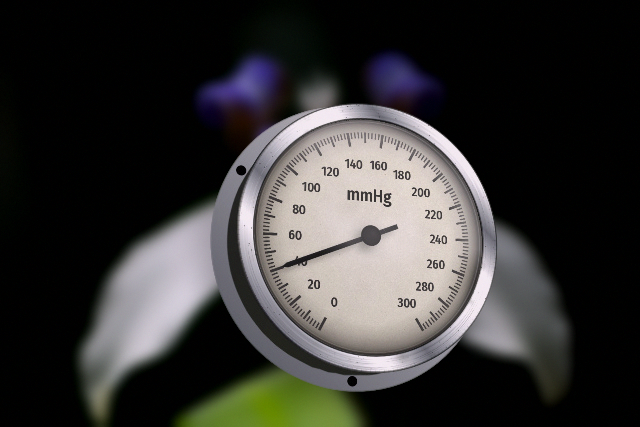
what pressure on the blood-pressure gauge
40 mmHg
